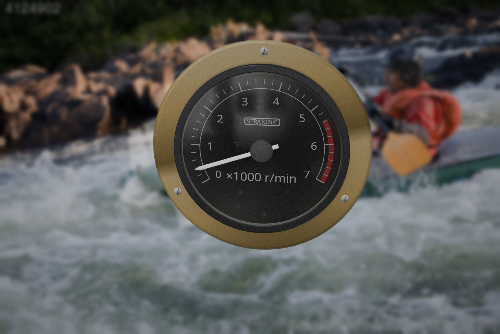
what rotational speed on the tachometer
400 rpm
